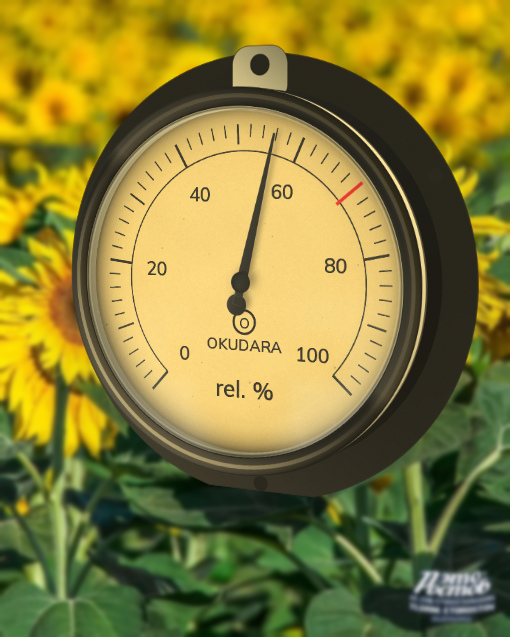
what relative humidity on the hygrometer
56 %
